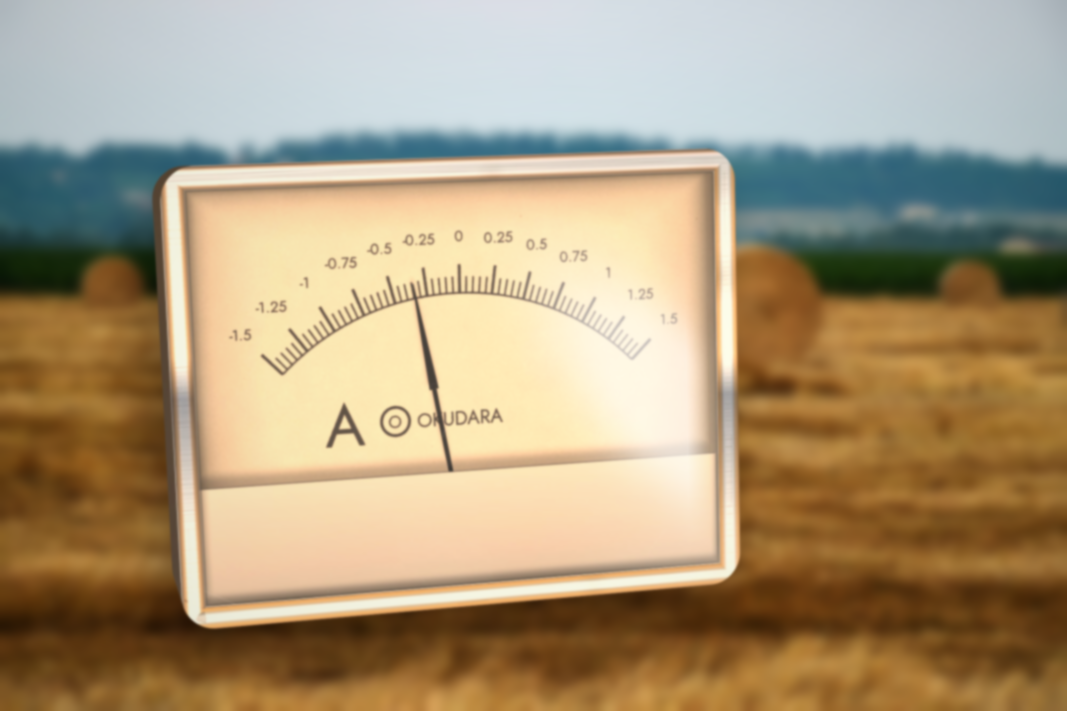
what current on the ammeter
-0.35 A
